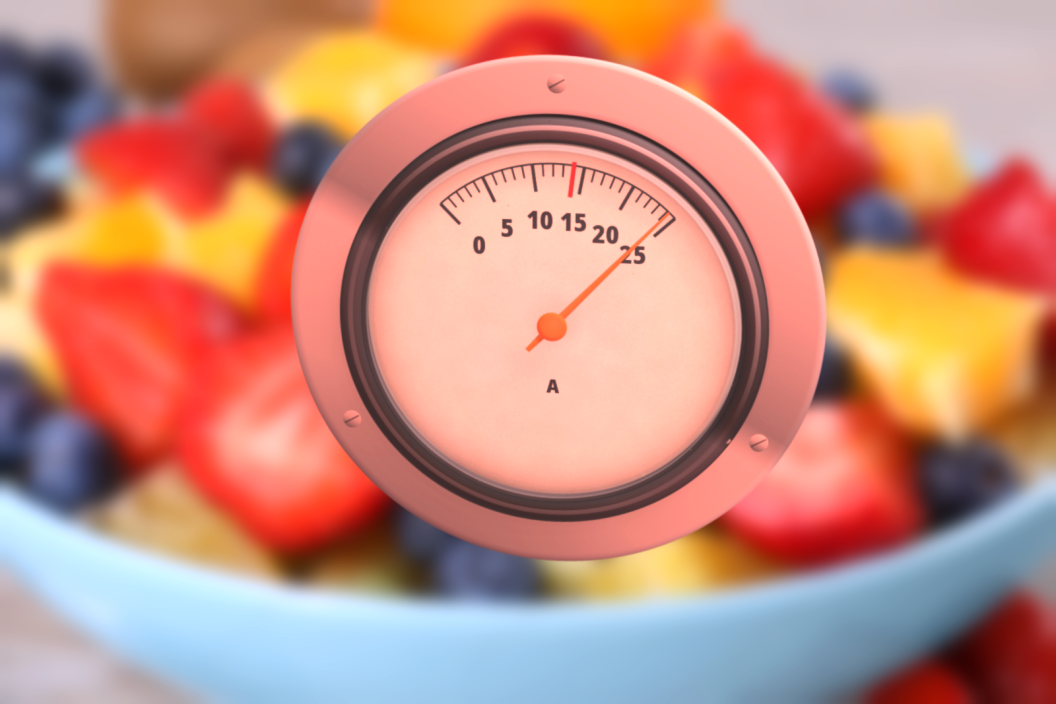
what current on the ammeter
24 A
